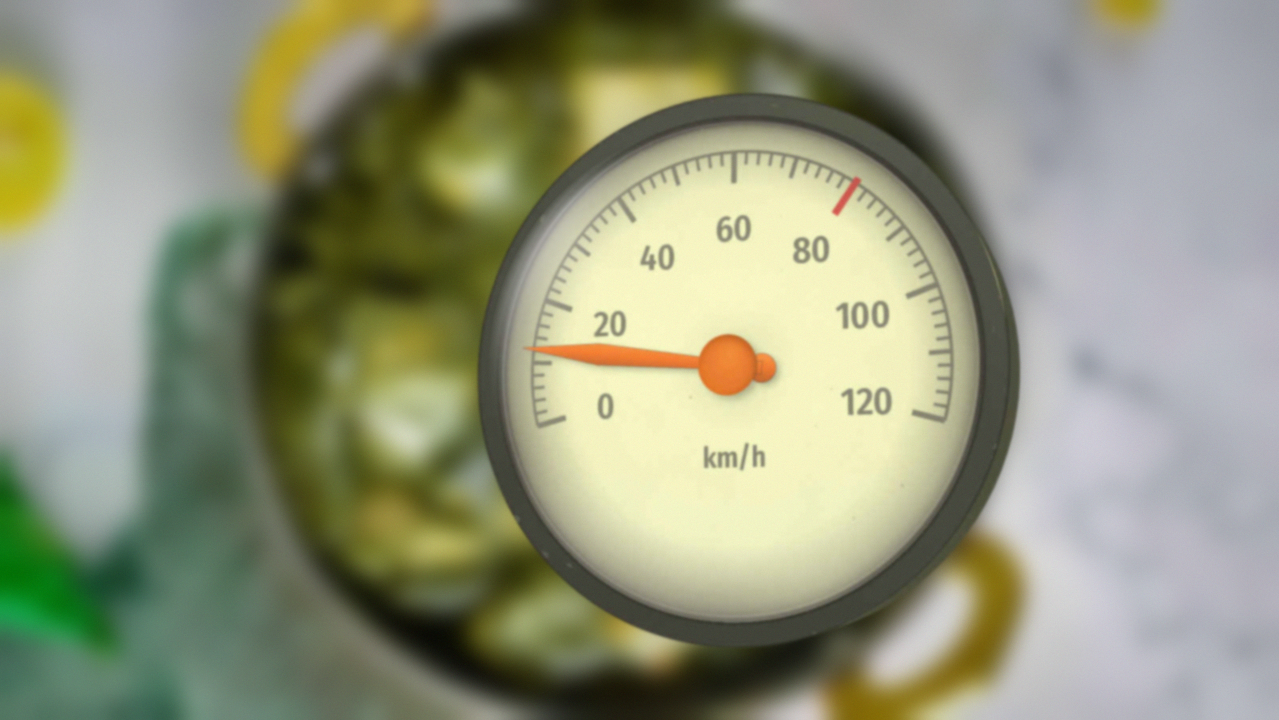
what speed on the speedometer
12 km/h
